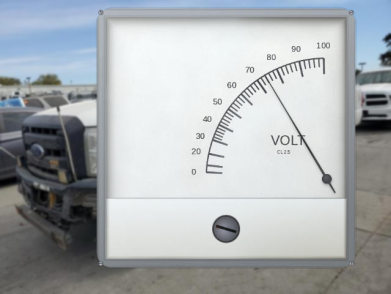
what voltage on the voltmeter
74 V
